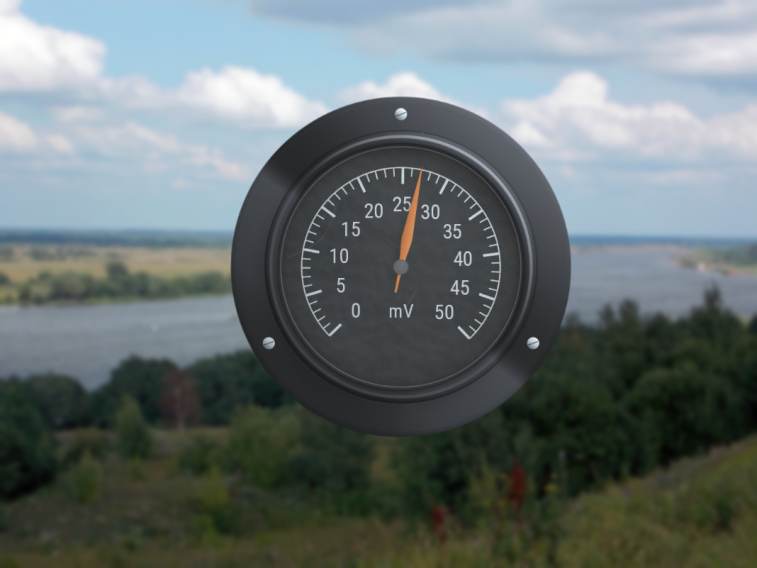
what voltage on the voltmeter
27 mV
